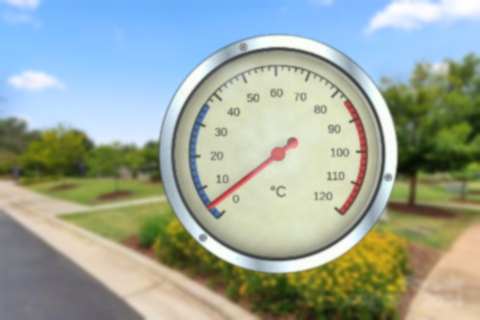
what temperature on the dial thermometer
4 °C
